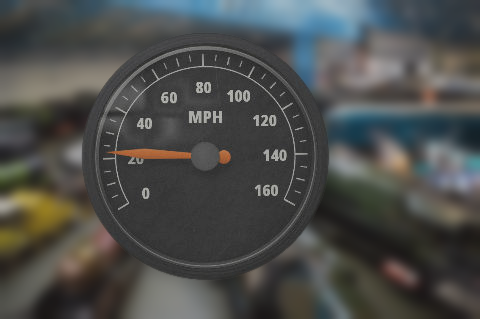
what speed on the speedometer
22.5 mph
